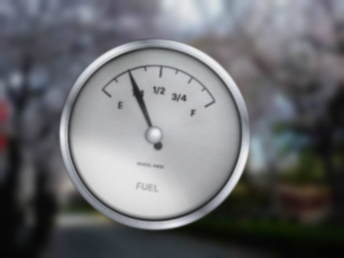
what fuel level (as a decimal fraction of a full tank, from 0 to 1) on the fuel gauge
0.25
